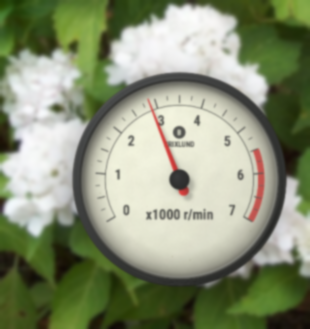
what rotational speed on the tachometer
2875 rpm
